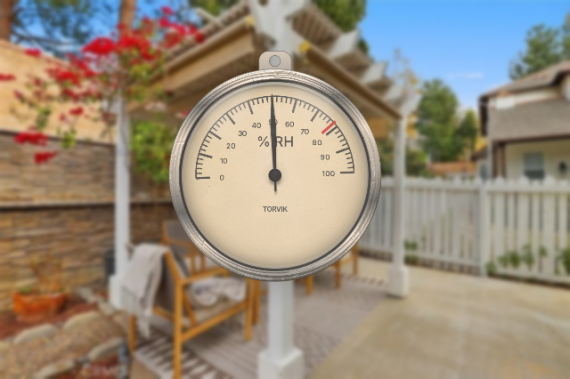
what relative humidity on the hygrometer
50 %
